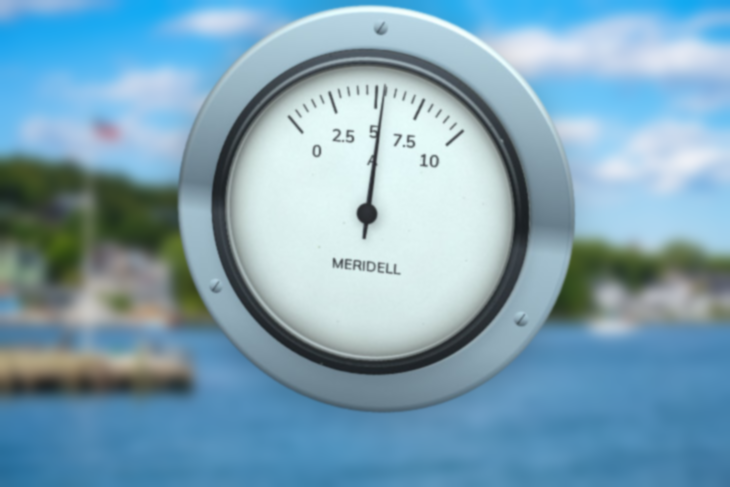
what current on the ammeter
5.5 A
